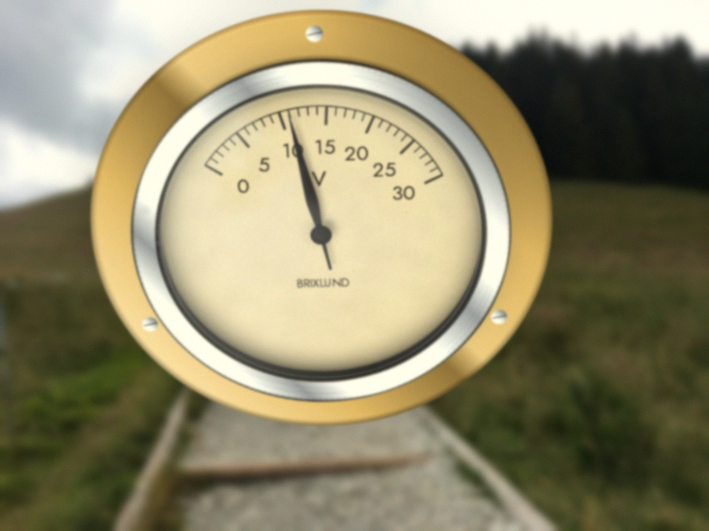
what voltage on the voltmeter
11 V
